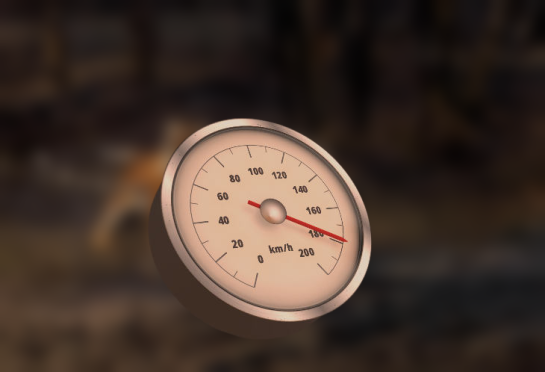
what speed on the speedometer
180 km/h
